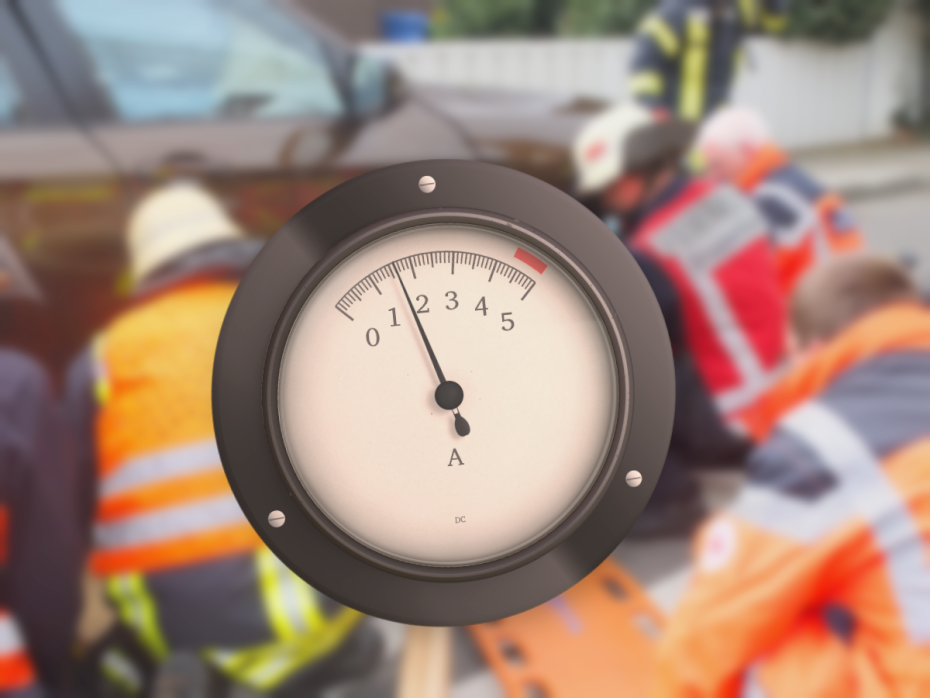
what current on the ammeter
1.6 A
